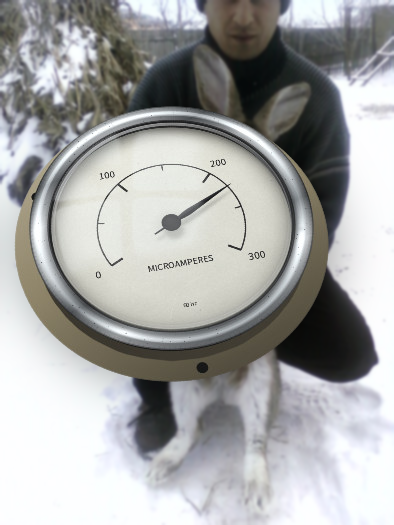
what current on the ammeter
225 µA
